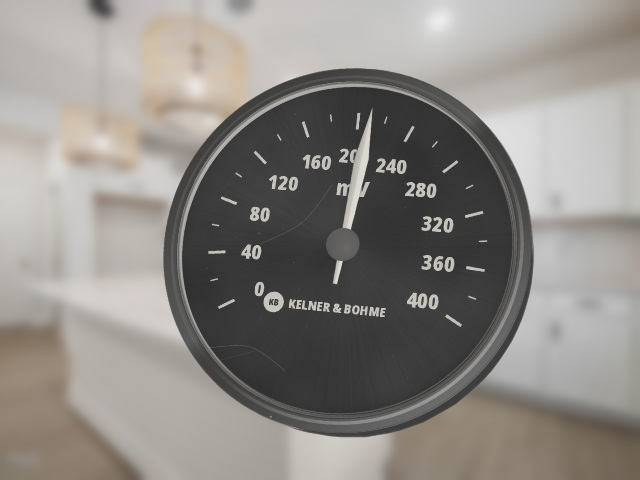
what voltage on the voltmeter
210 mV
